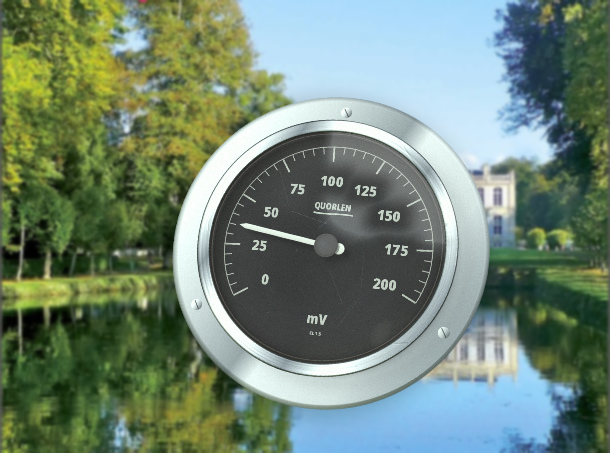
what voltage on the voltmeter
35 mV
